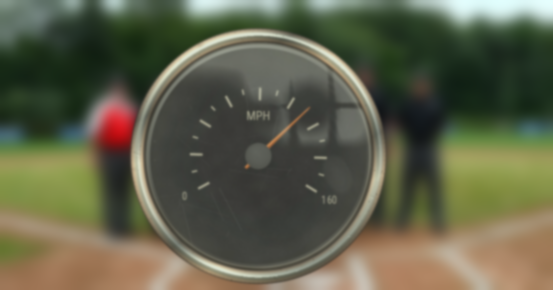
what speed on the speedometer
110 mph
